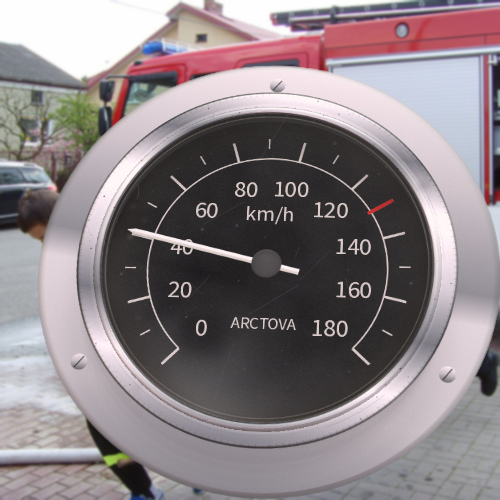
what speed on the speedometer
40 km/h
